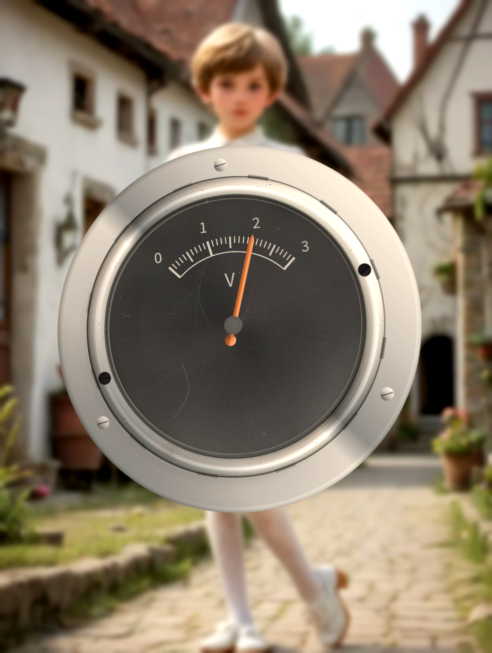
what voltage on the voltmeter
2 V
